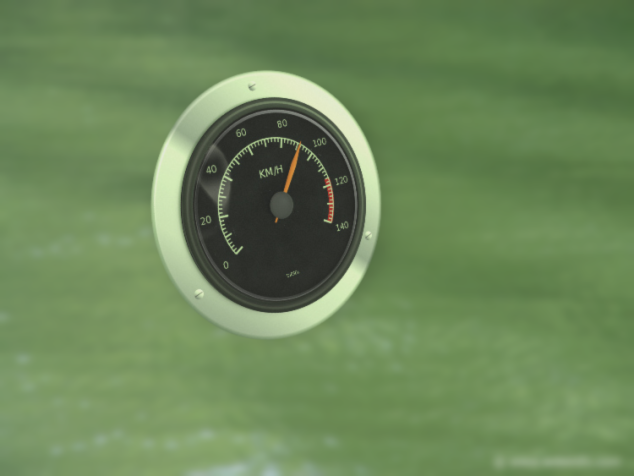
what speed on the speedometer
90 km/h
